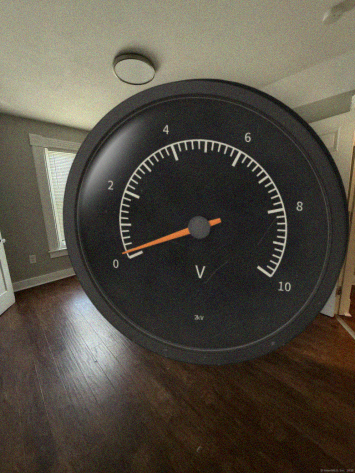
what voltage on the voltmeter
0.2 V
